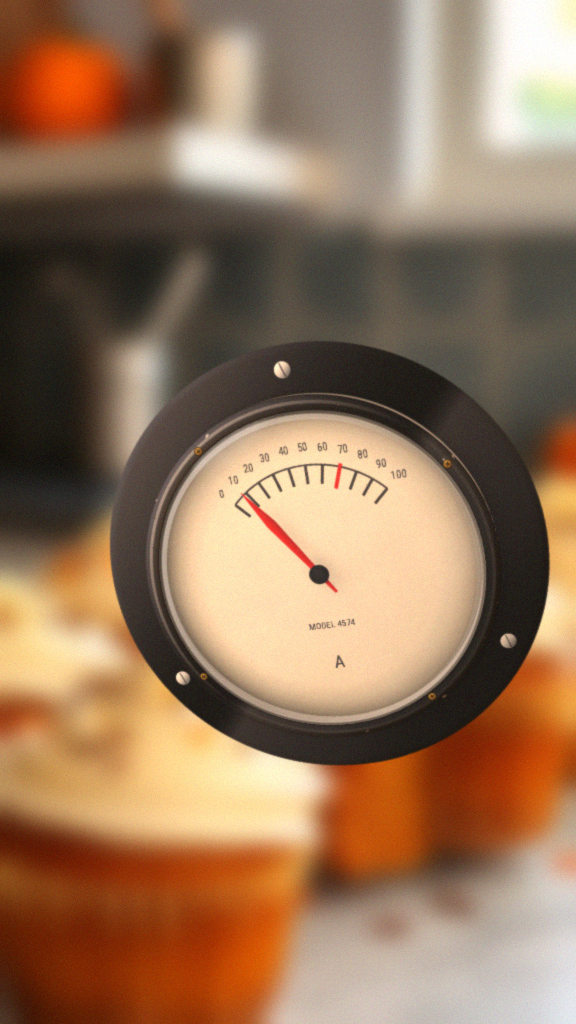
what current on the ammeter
10 A
